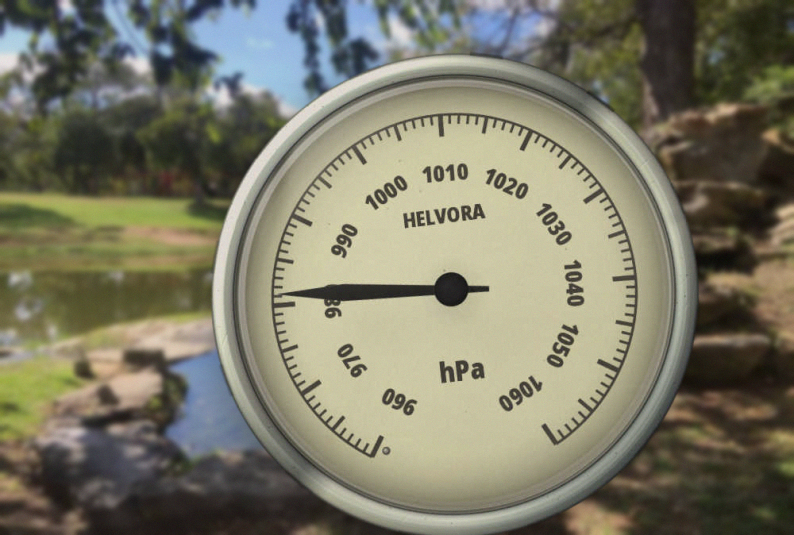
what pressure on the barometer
981 hPa
